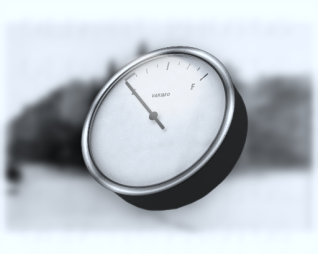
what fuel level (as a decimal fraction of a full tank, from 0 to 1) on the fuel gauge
0
